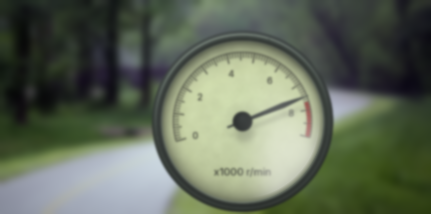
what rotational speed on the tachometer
7500 rpm
